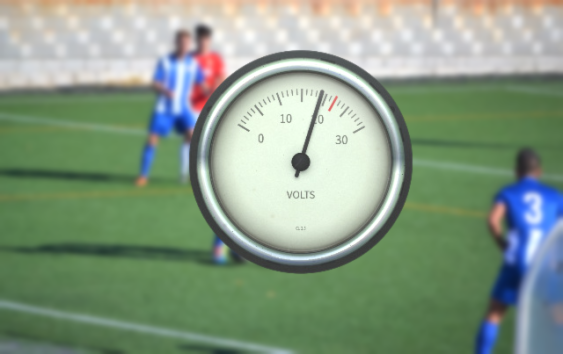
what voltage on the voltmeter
19 V
